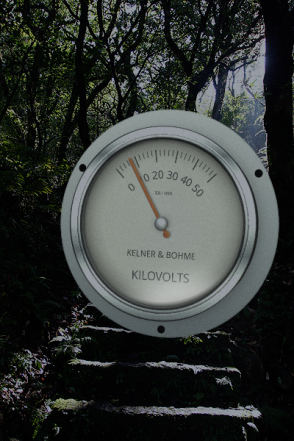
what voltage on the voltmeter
8 kV
